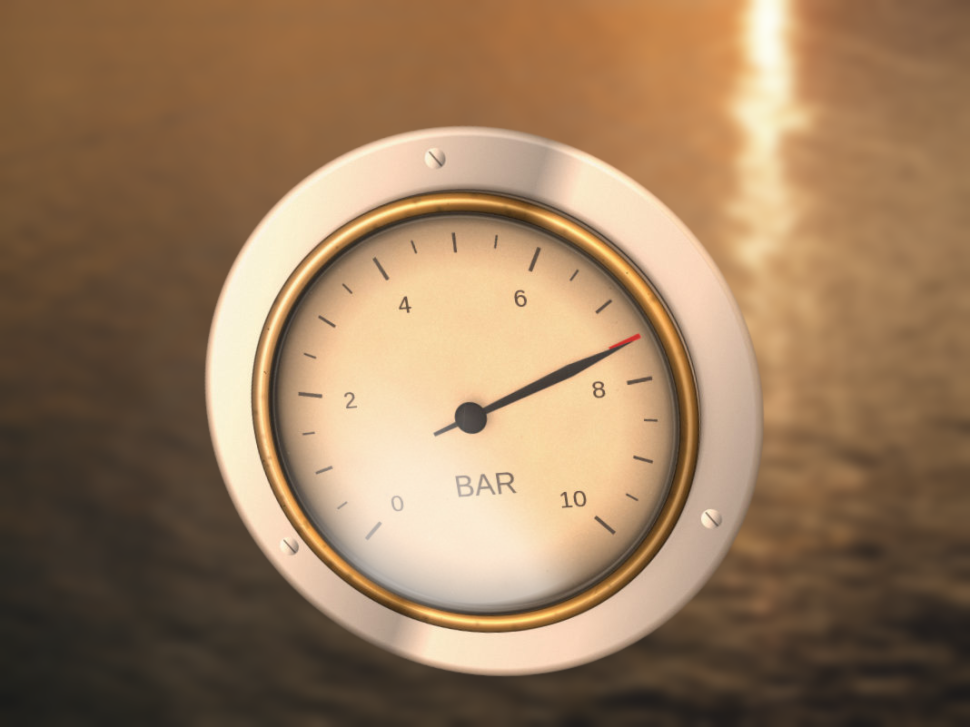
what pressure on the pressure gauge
7.5 bar
